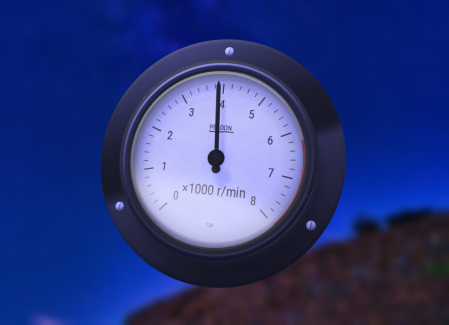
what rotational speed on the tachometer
3900 rpm
